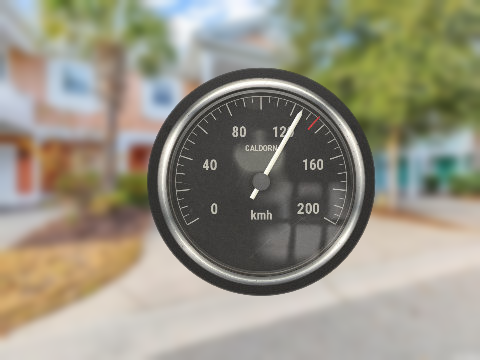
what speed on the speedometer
125 km/h
